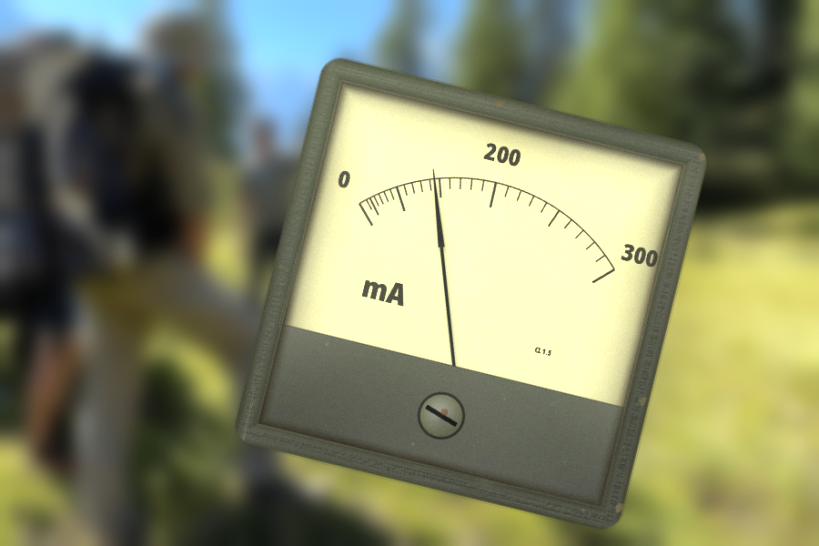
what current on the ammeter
145 mA
